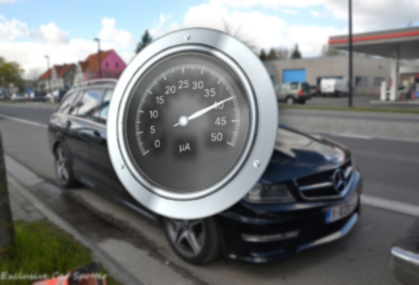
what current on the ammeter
40 µA
